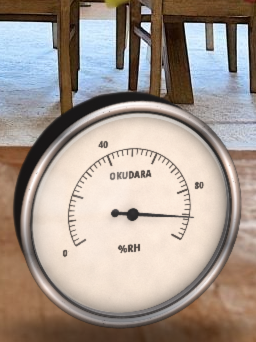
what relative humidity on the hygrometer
90 %
